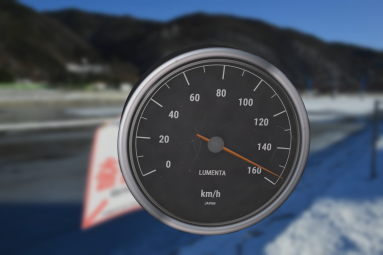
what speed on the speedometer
155 km/h
